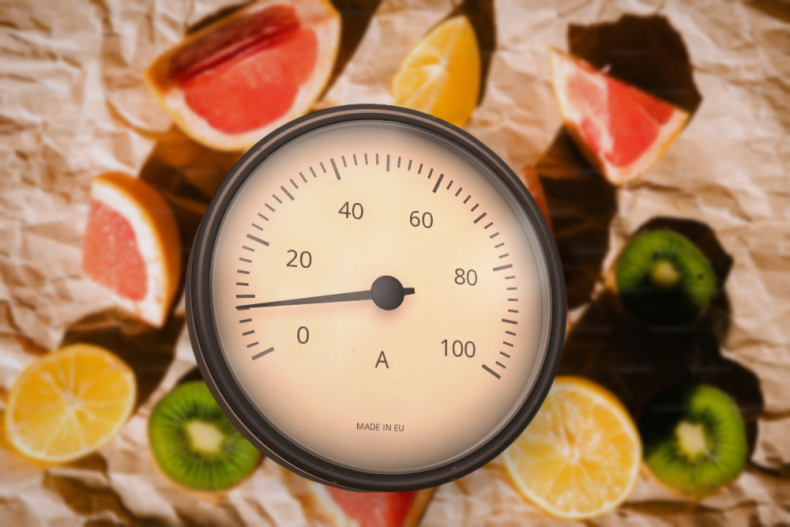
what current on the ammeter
8 A
